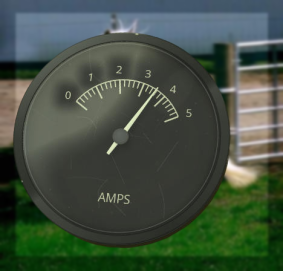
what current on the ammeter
3.6 A
